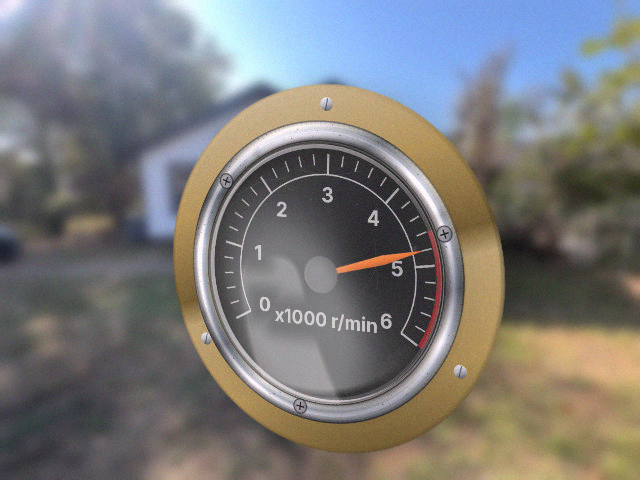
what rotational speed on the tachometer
4800 rpm
